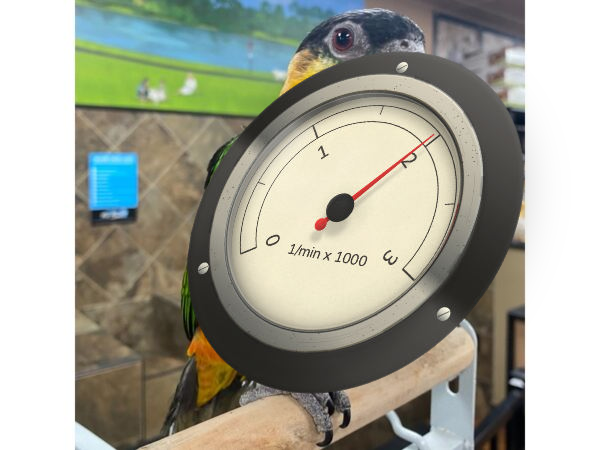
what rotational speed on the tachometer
2000 rpm
